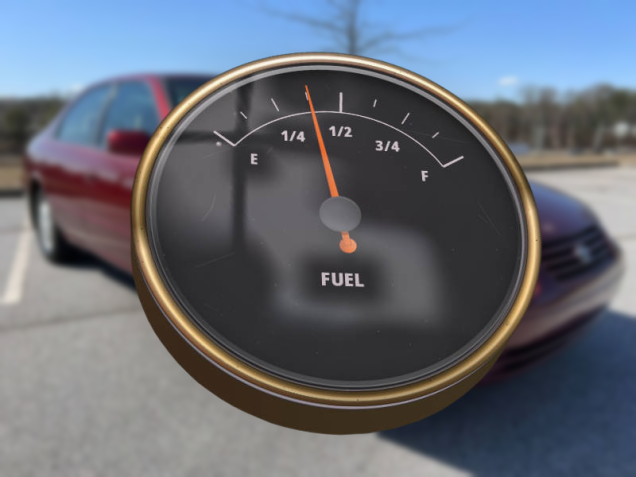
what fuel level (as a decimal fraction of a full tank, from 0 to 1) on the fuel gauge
0.375
